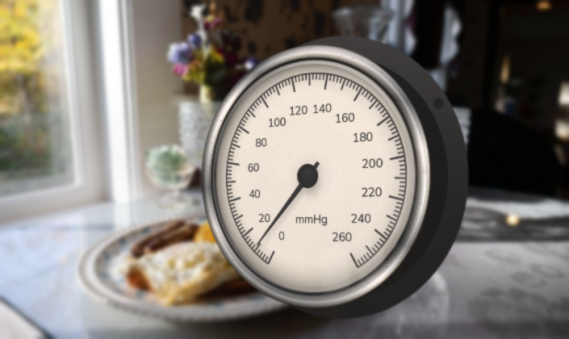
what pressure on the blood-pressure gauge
10 mmHg
